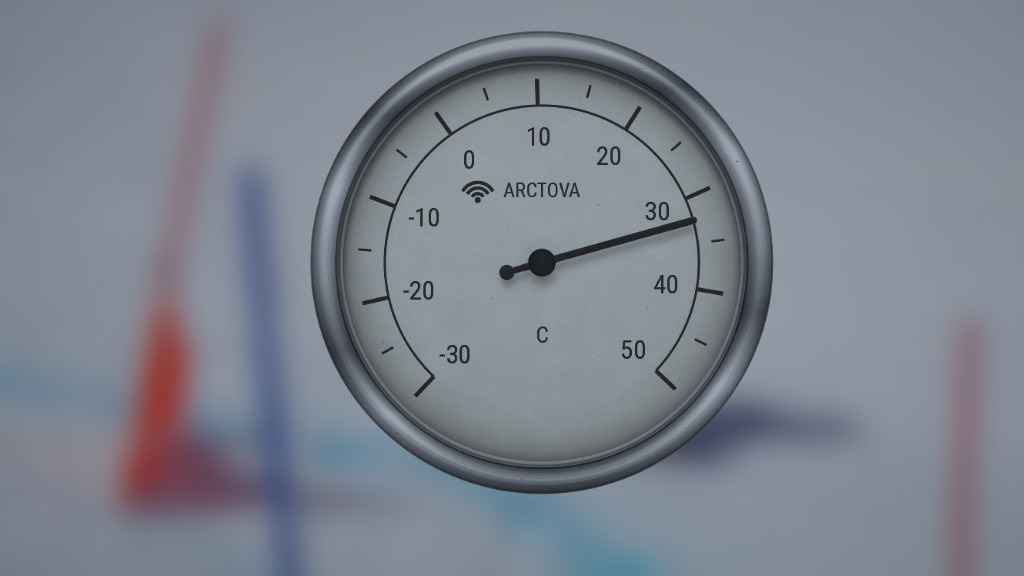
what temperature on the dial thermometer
32.5 °C
